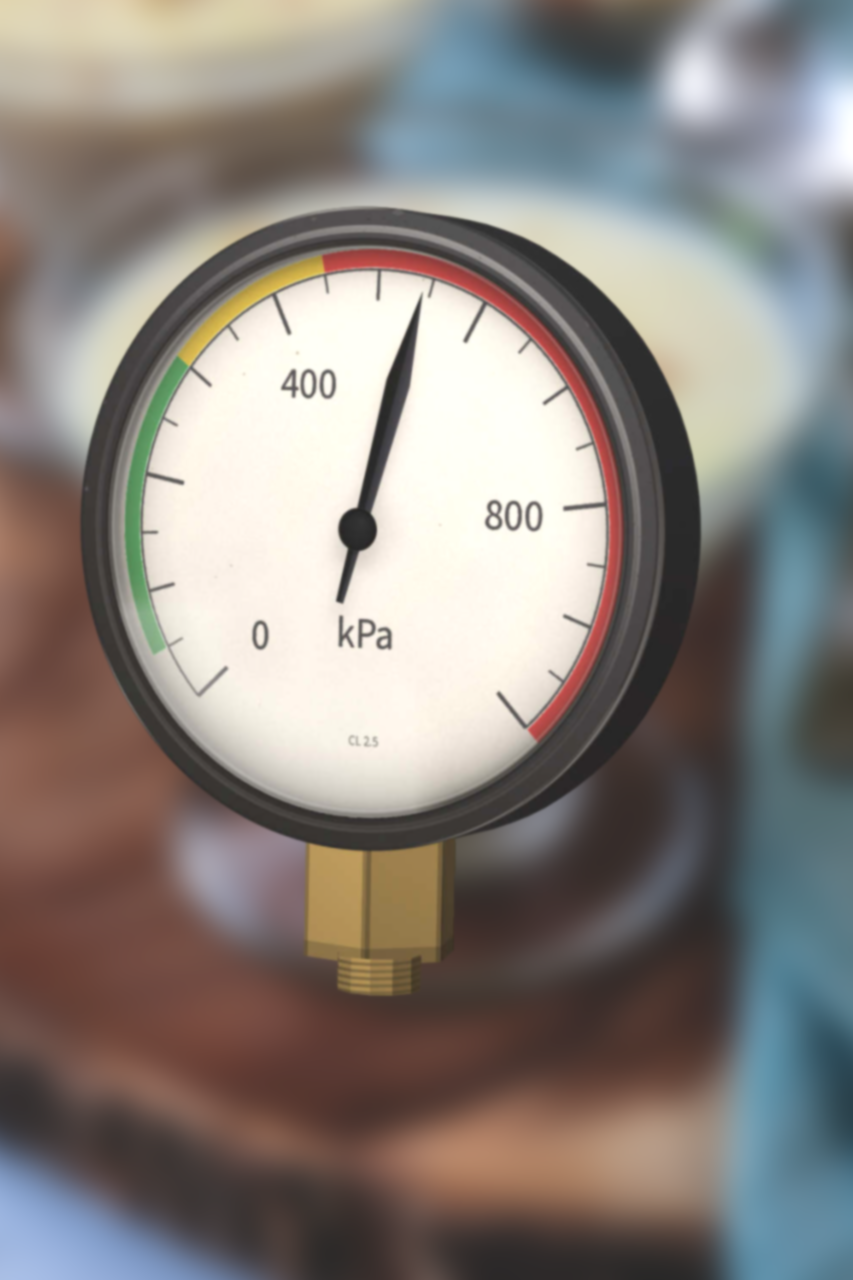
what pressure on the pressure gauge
550 kPa
